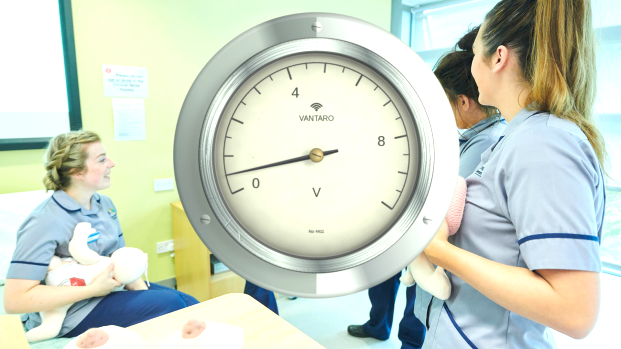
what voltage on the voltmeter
0.5 V
